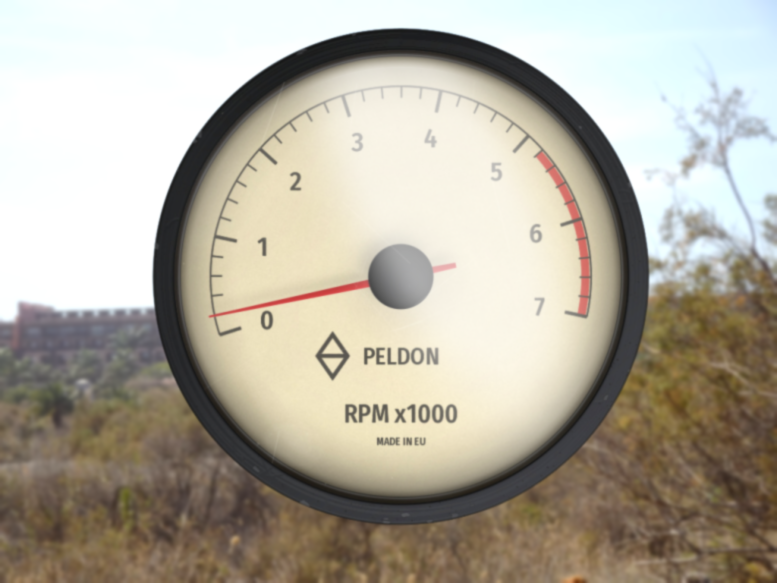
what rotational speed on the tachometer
200 rpm
